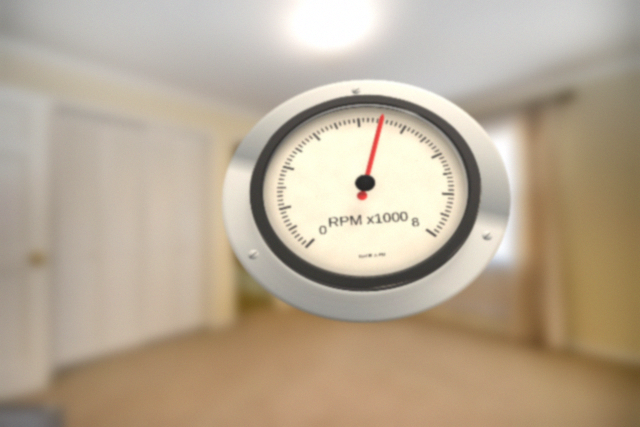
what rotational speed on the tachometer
4500 rpm
